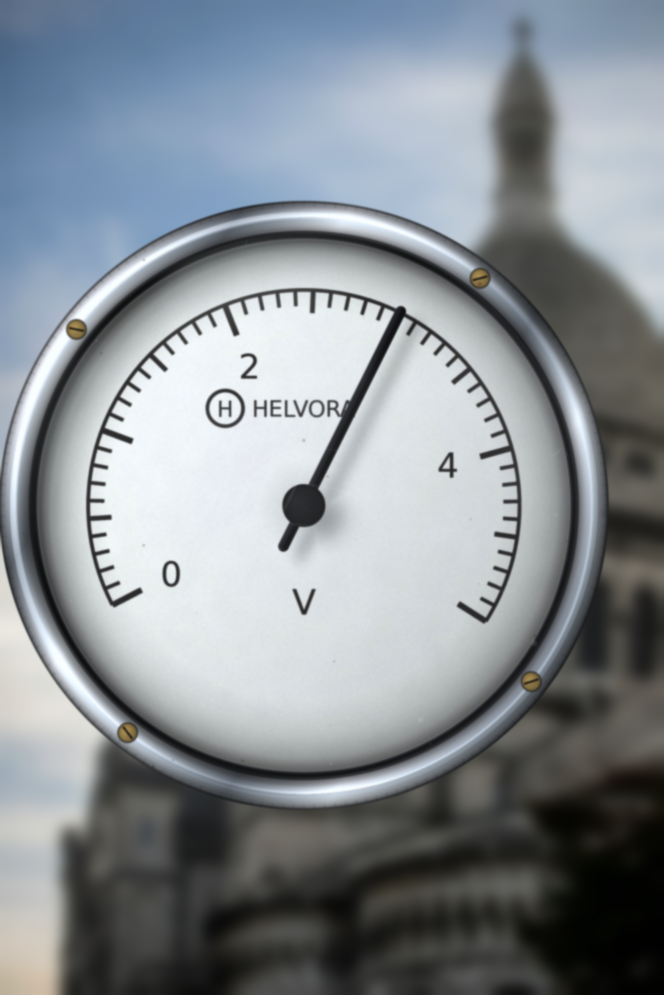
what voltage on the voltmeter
3 V
